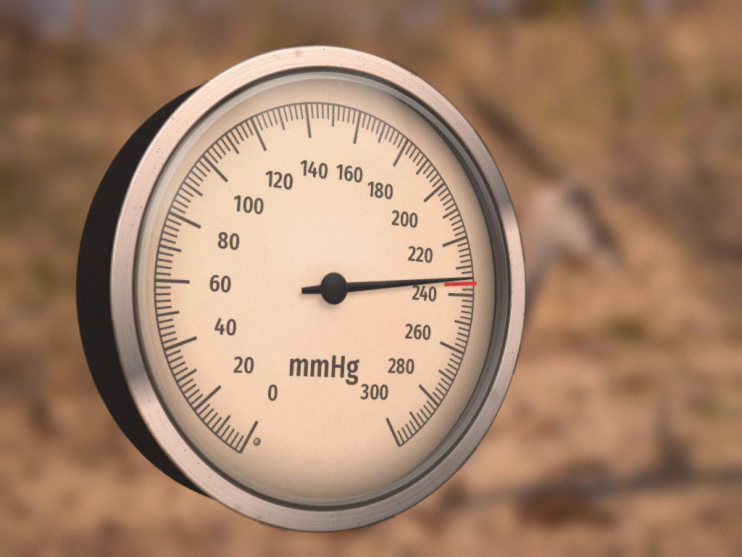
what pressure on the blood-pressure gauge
234 mmHg
